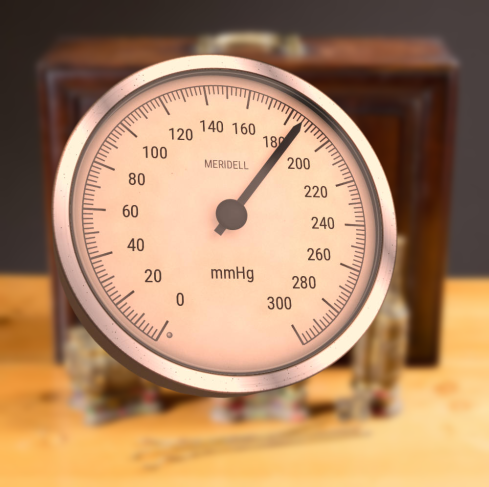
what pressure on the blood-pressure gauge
186 mmHg
